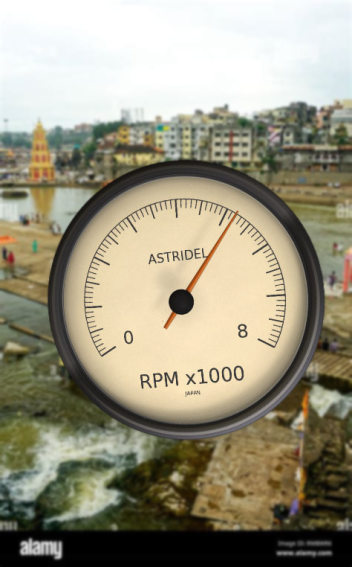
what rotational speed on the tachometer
5200 rpm
